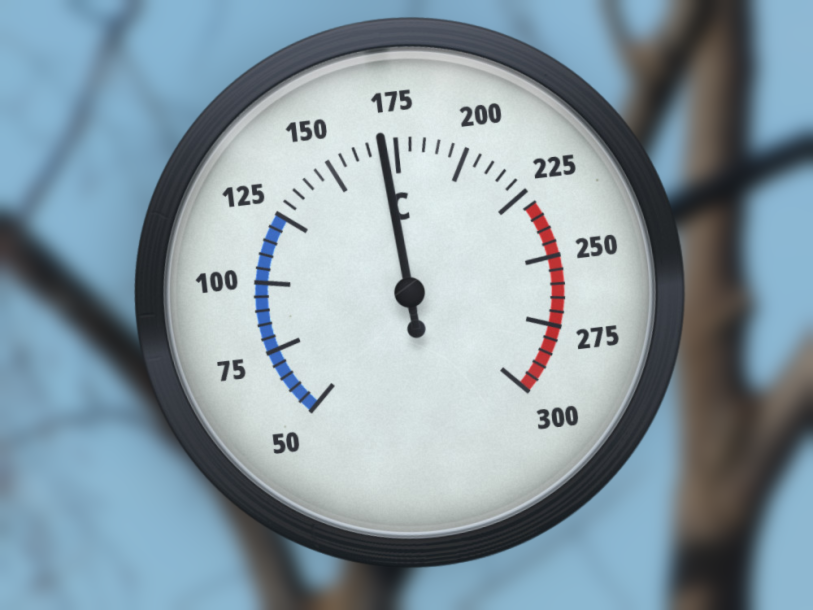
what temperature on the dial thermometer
170 °C
